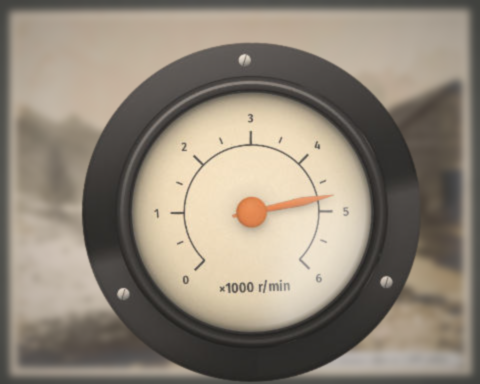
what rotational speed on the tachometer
4750 rpm
